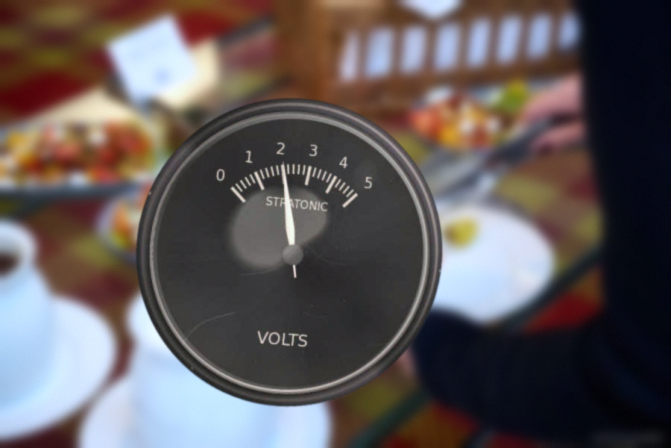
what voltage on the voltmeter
2 V
